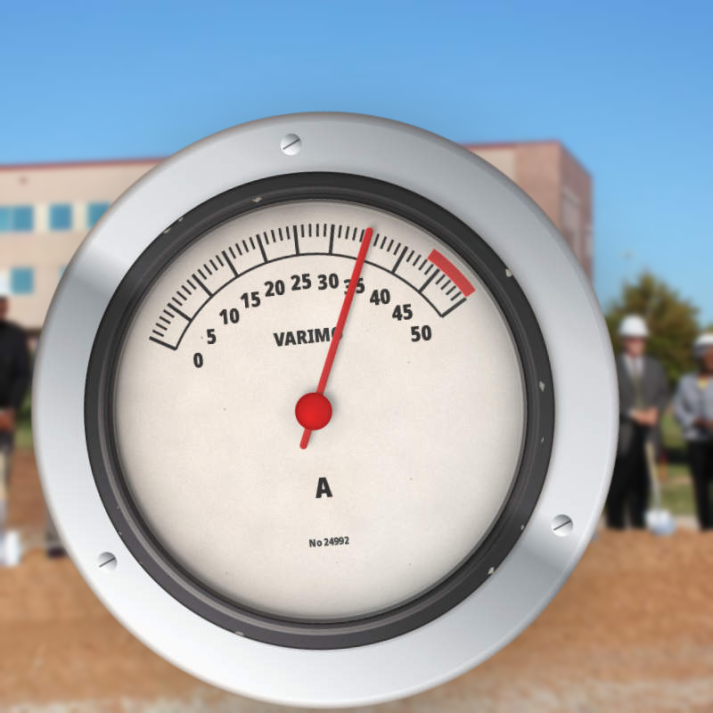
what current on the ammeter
35 A
